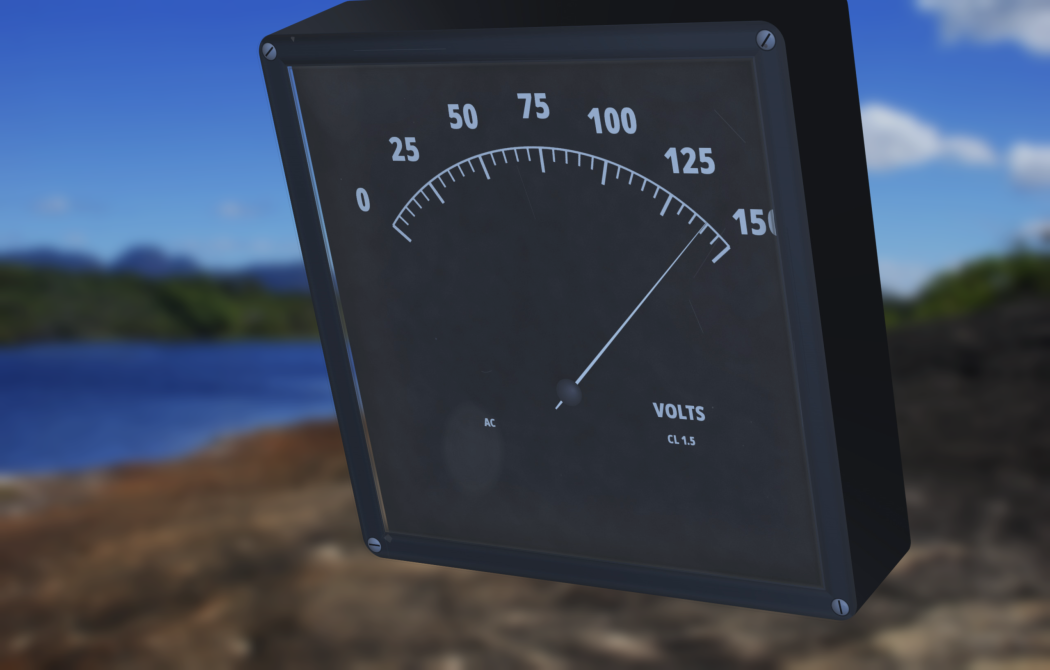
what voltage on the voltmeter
140 V
